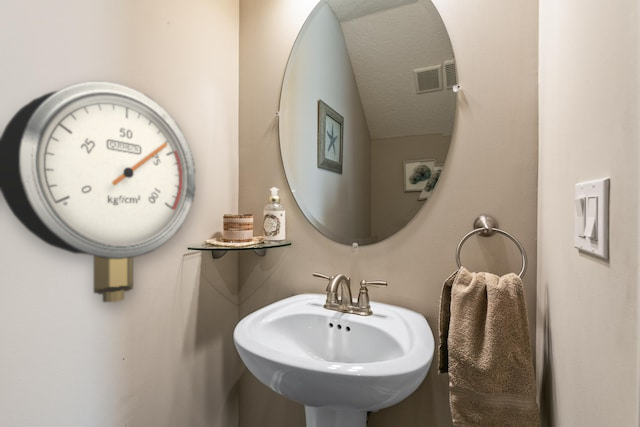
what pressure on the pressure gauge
70 kg/cm²
